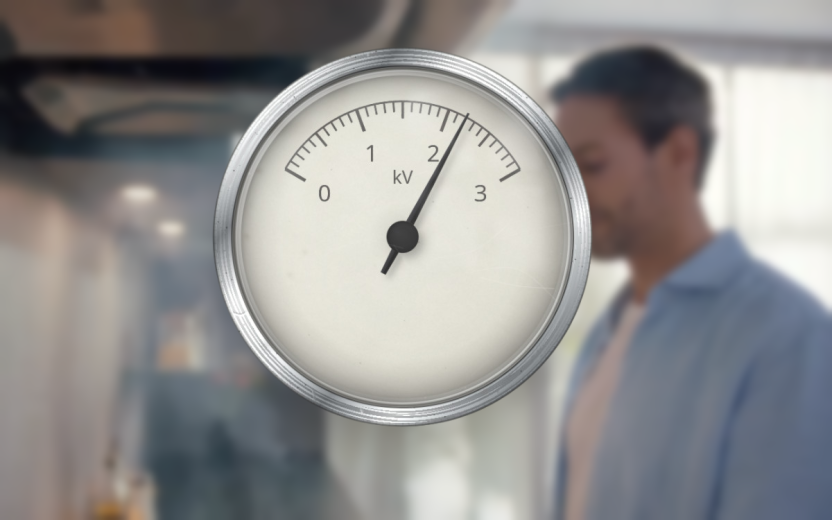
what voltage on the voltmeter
2.2 kV
